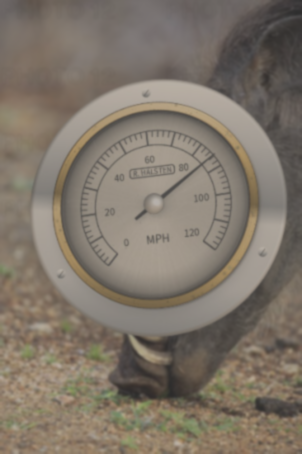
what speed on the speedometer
86 mph
